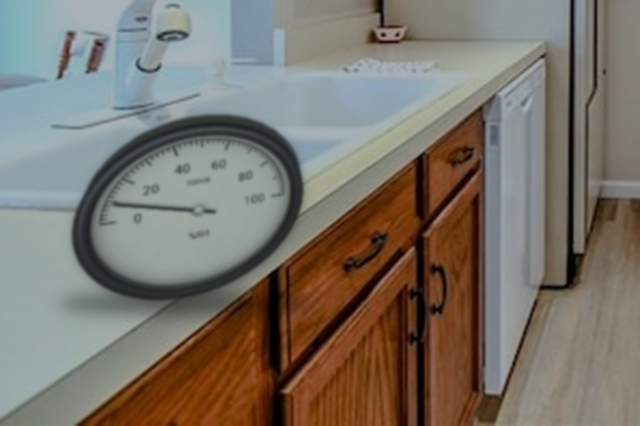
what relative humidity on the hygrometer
10 %
